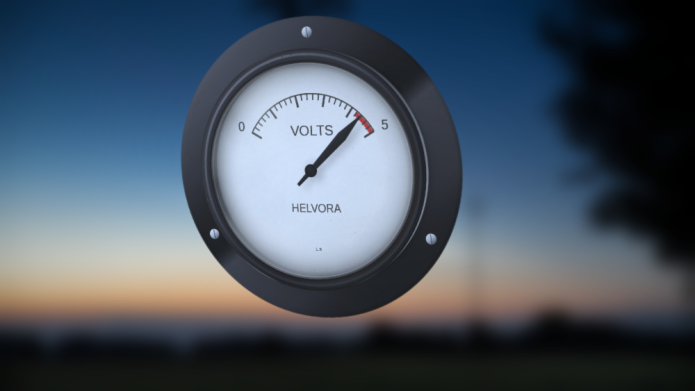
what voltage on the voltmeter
4.4 V
